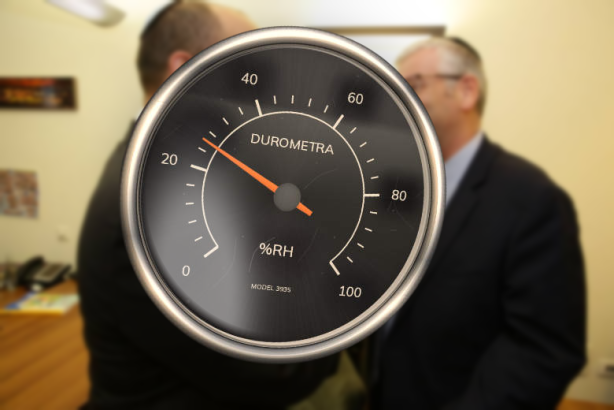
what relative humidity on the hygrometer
26 %
